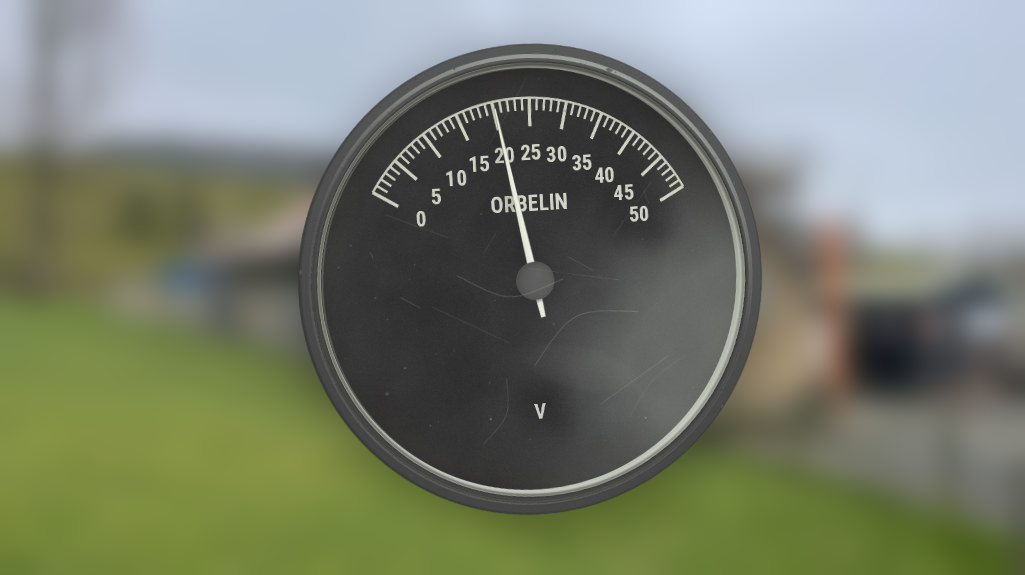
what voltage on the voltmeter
20 V
